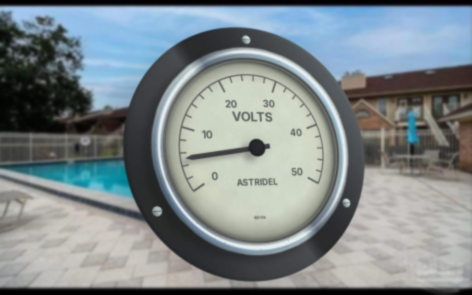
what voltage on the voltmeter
5 V
